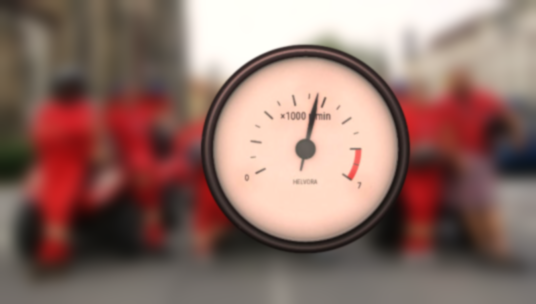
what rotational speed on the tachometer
3750 rpm
